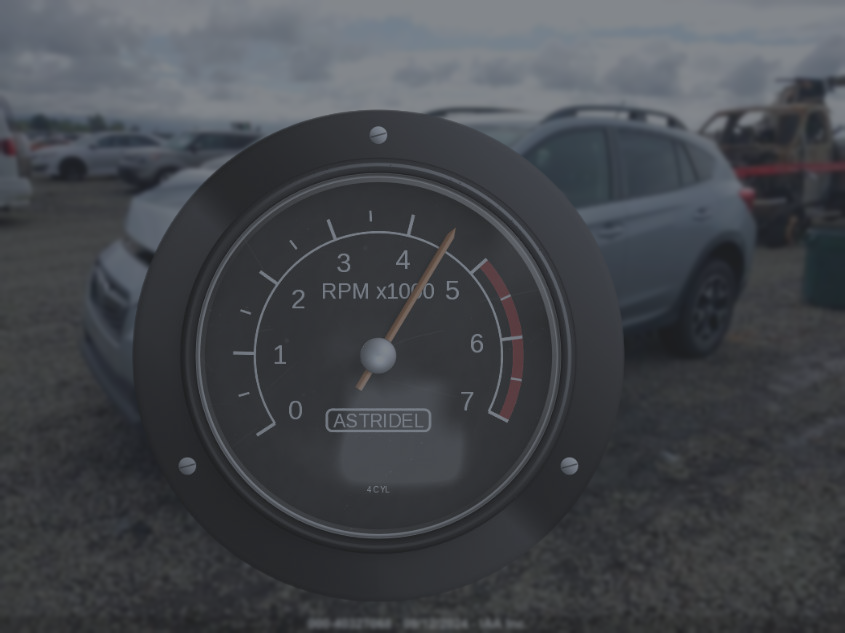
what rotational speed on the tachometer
4500 rpm
